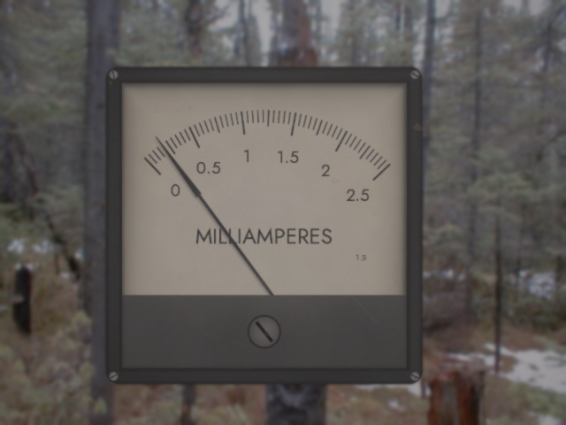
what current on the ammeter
0.2 mA
